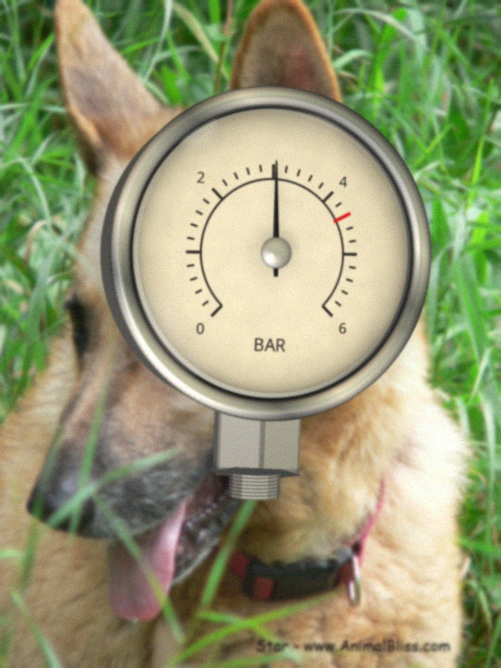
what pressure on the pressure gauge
3 bar
